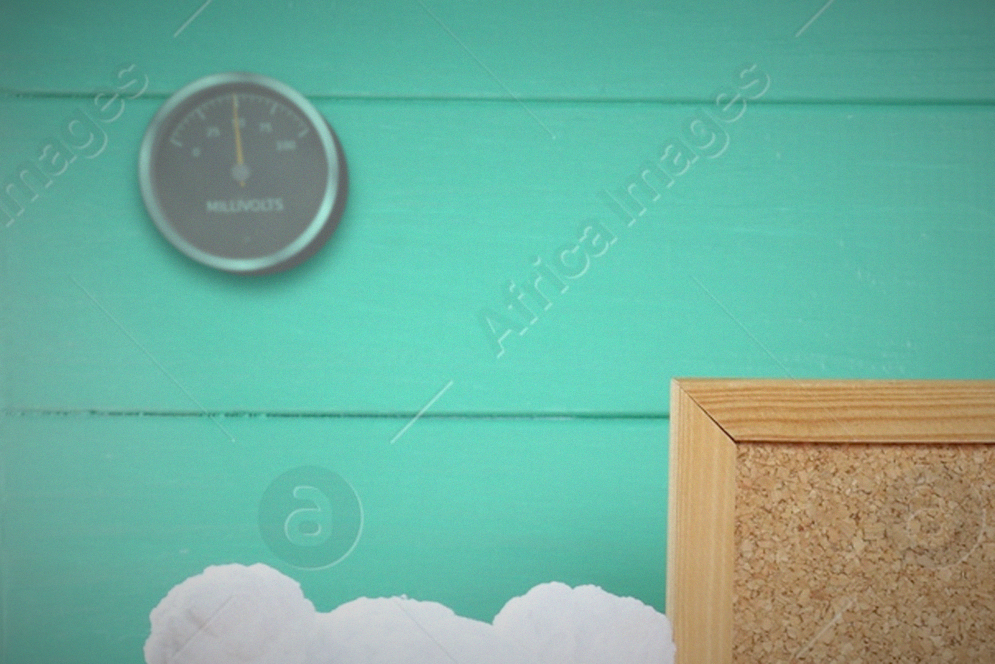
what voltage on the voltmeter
50 mV
